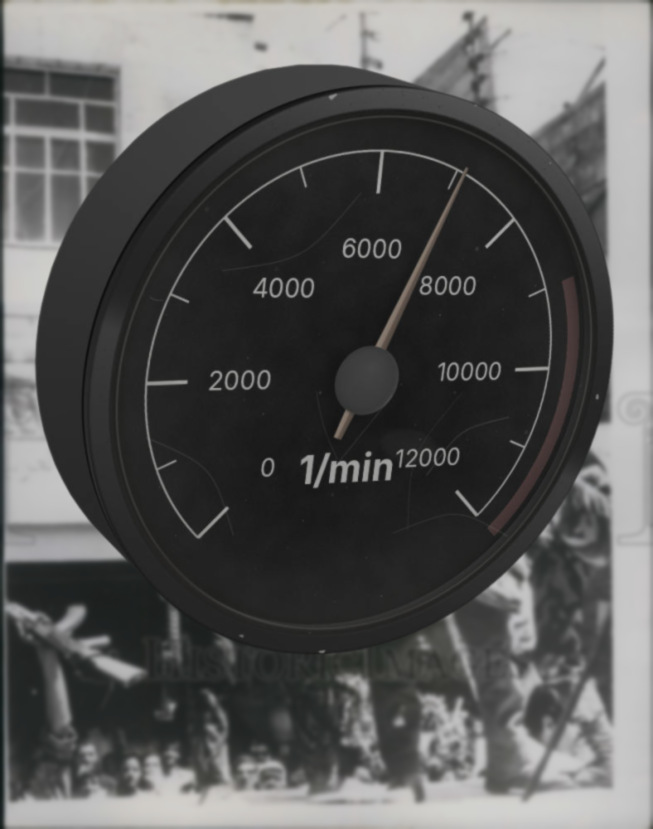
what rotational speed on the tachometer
7000 rpm
